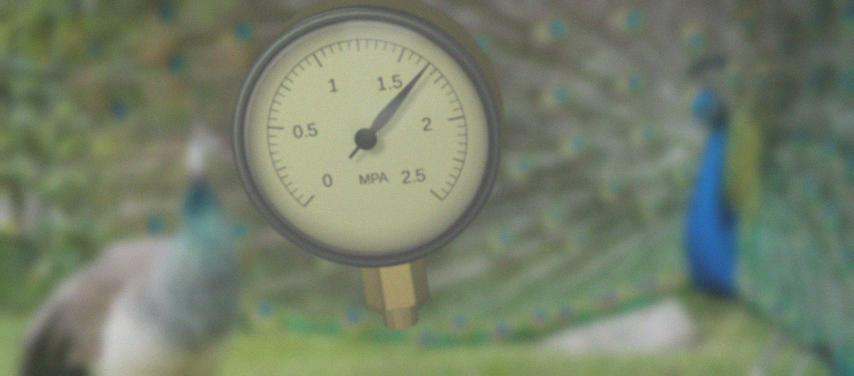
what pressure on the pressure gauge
1.65 MPa
